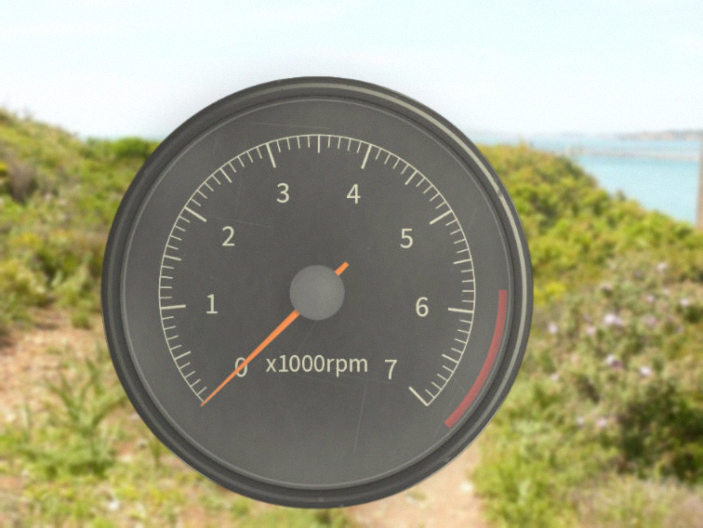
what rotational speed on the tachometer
0 rpm
